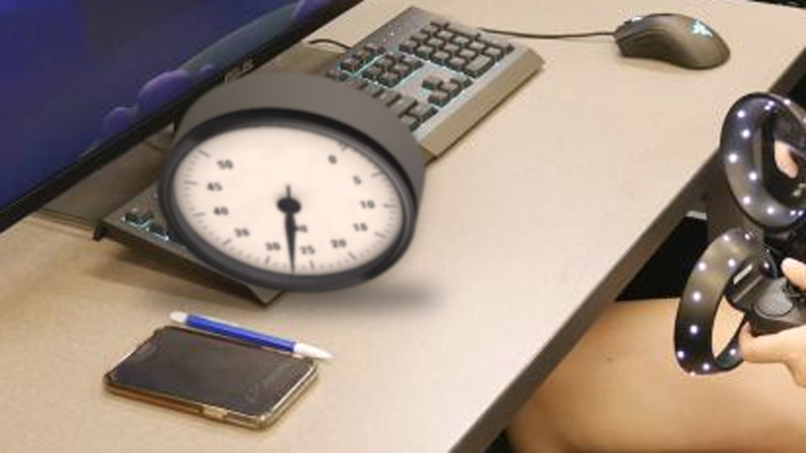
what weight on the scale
27 kg
